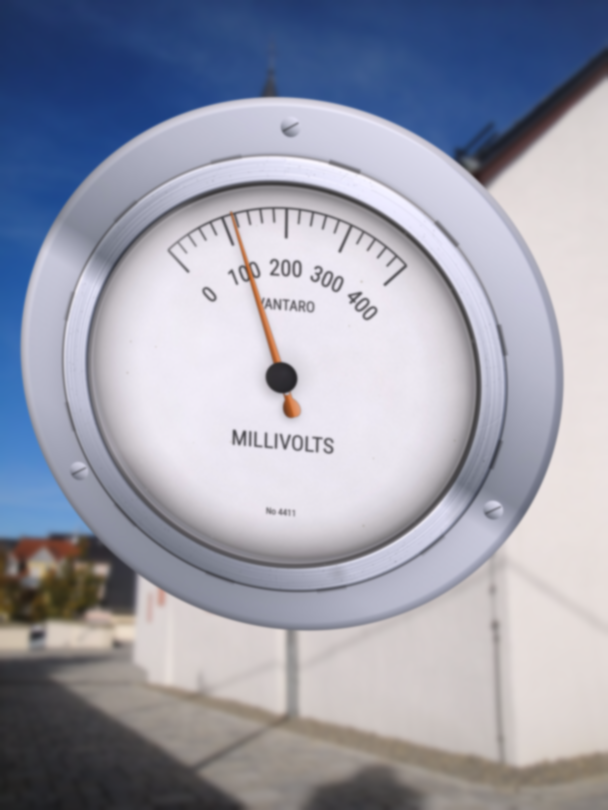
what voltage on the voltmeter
120 mV
